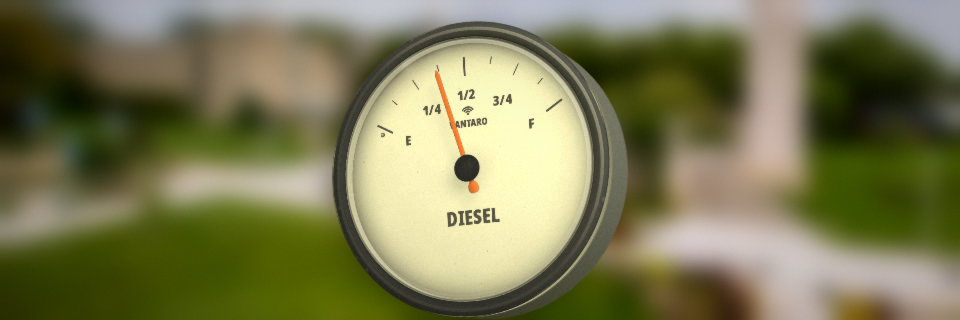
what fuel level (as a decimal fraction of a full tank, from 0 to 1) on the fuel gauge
0.375
